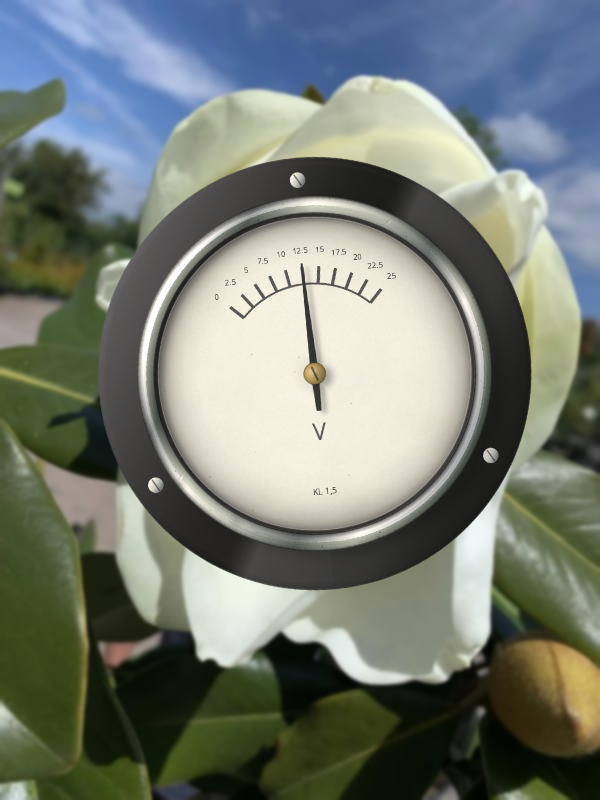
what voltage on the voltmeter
12.5 V
